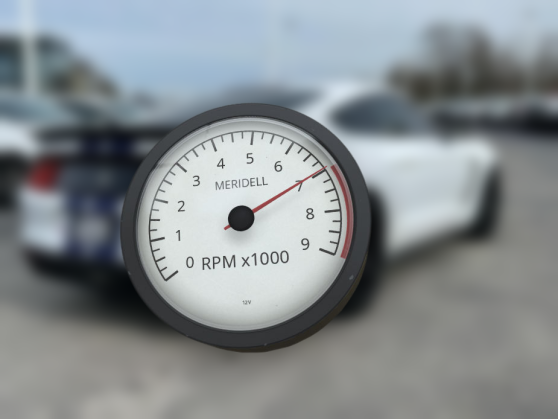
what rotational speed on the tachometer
7000 rpm
